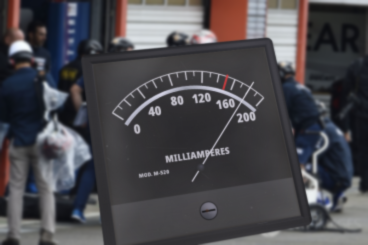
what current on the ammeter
180 mA
